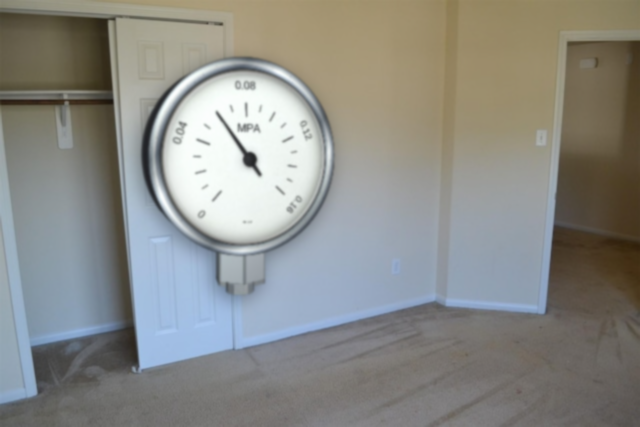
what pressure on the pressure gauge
0.06 MPa
